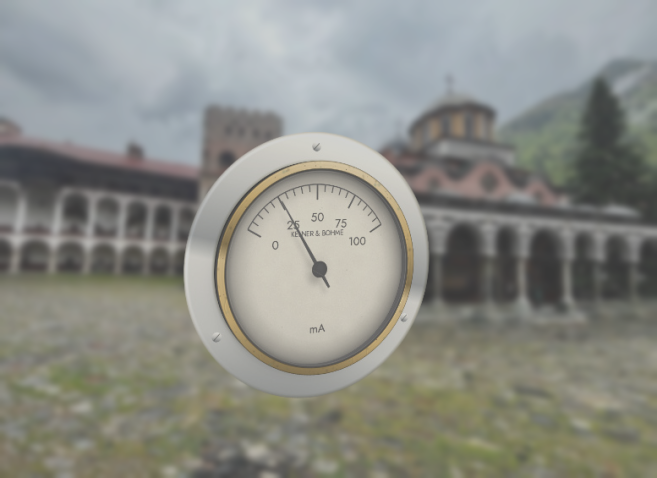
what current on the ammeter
25 mA
